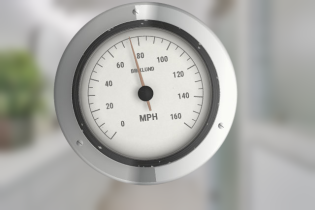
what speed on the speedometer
75 mph
